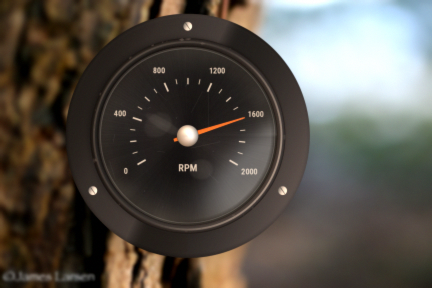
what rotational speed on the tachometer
1600 rpm
